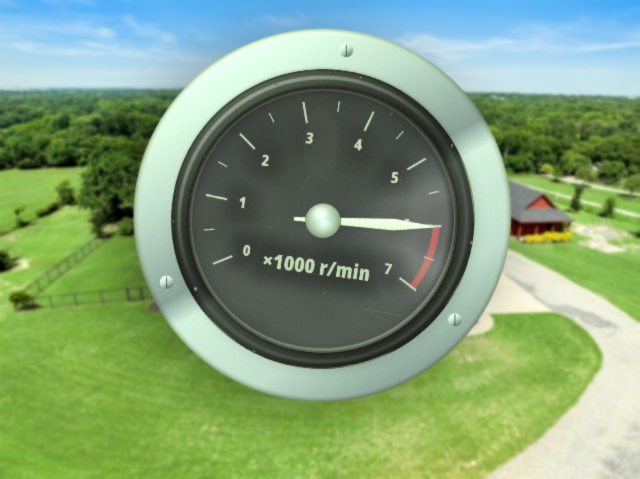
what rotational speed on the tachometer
6000 rpm
